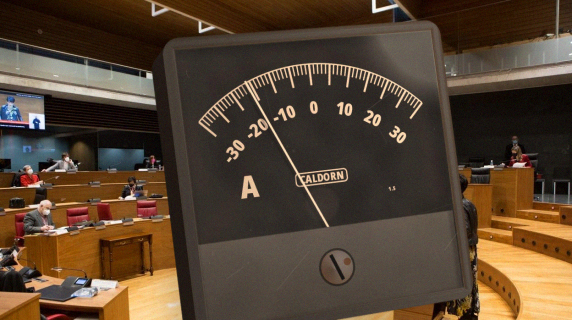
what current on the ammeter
-16 A
